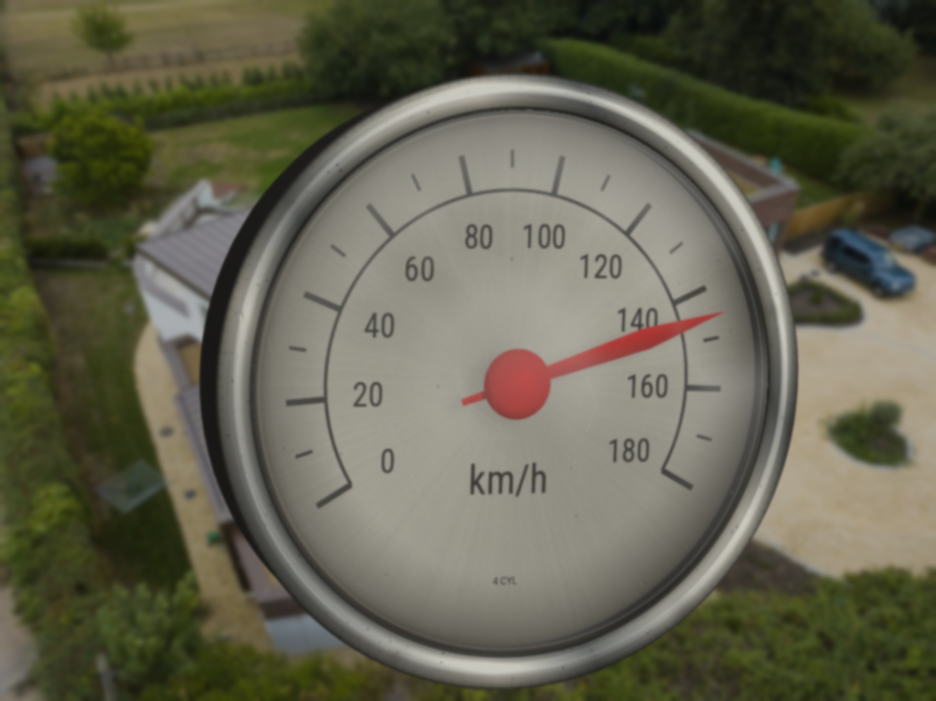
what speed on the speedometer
145 km/h
